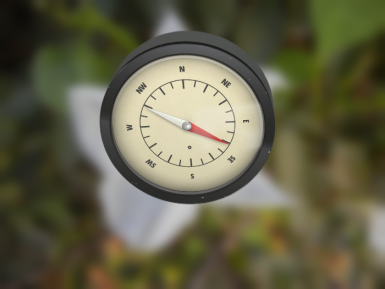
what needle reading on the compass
120 °
